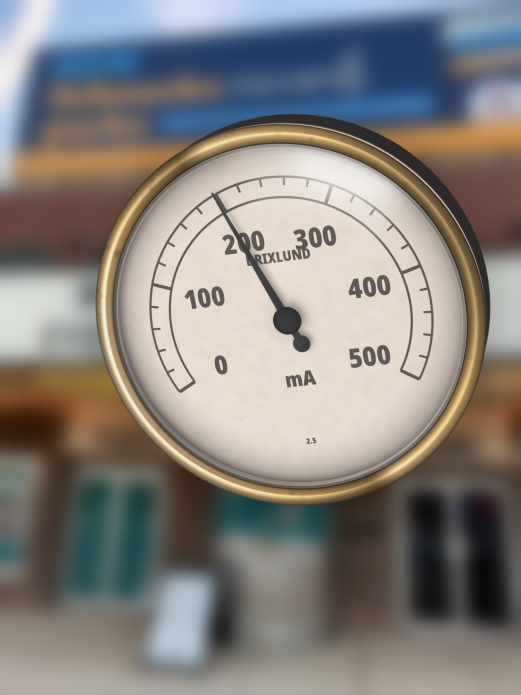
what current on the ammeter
200 mA
